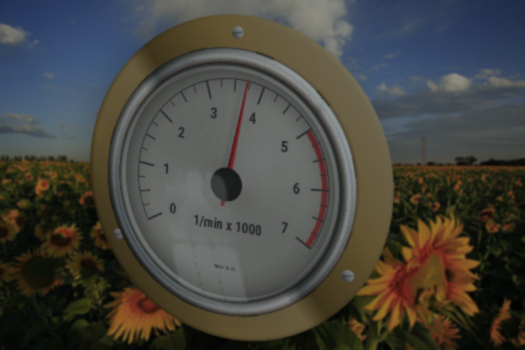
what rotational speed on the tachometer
3750 rpm
